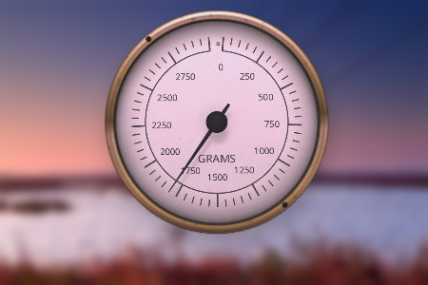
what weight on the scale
1800 g
